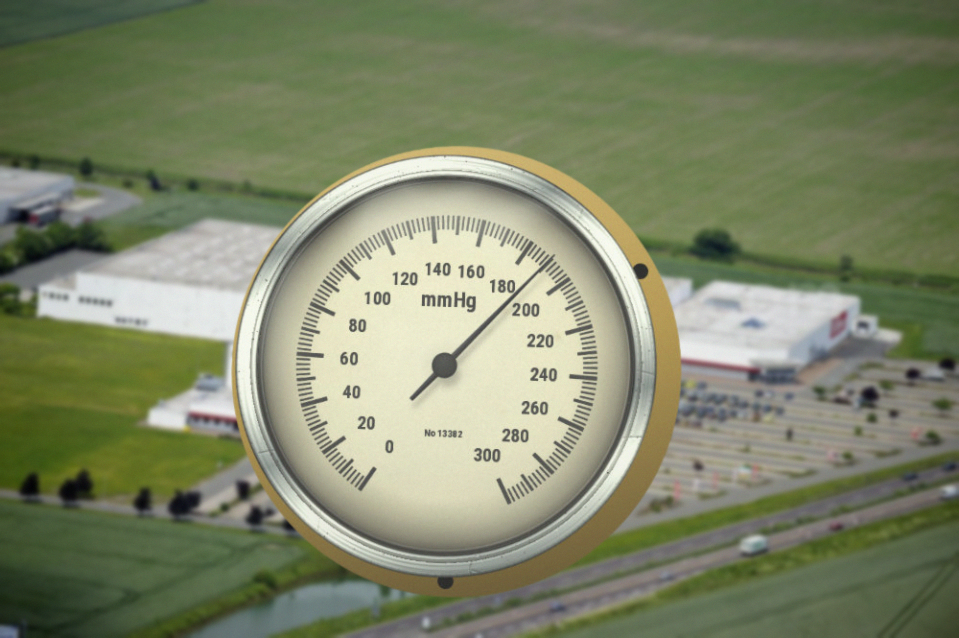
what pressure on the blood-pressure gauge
190 mmHg
